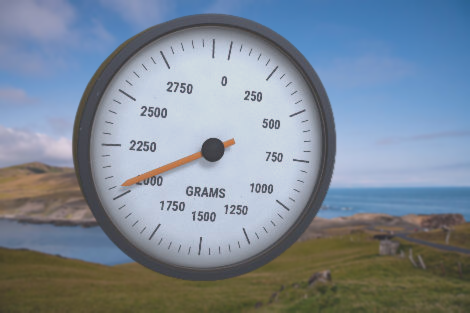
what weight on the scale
2050 g
